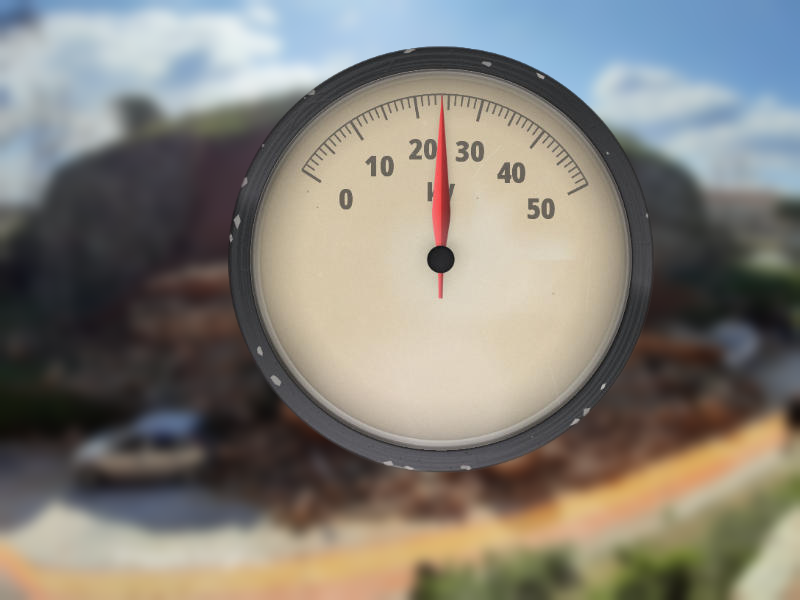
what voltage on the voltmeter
24 kV
